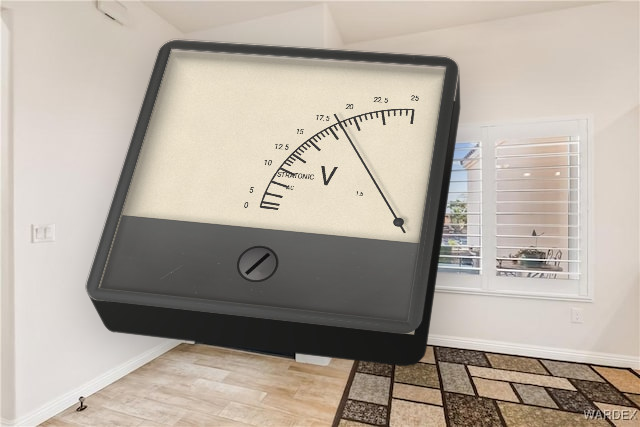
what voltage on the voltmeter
18.5 V
